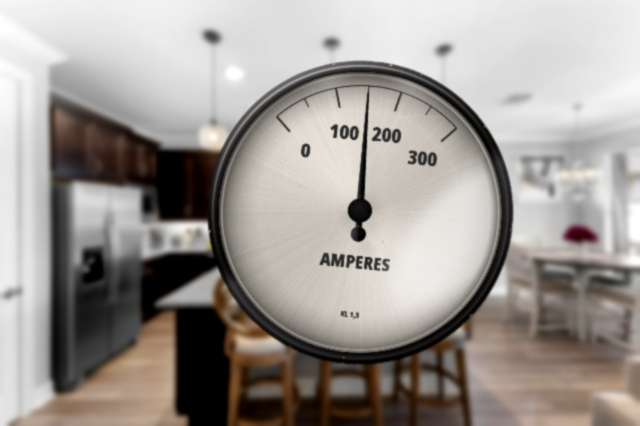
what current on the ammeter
150 A
